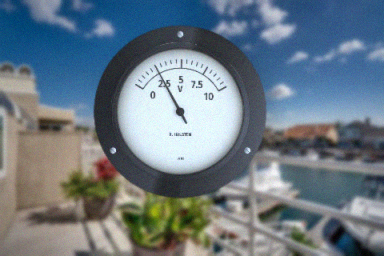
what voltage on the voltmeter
2.5 V
